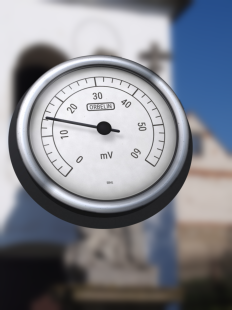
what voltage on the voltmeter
14 mV
